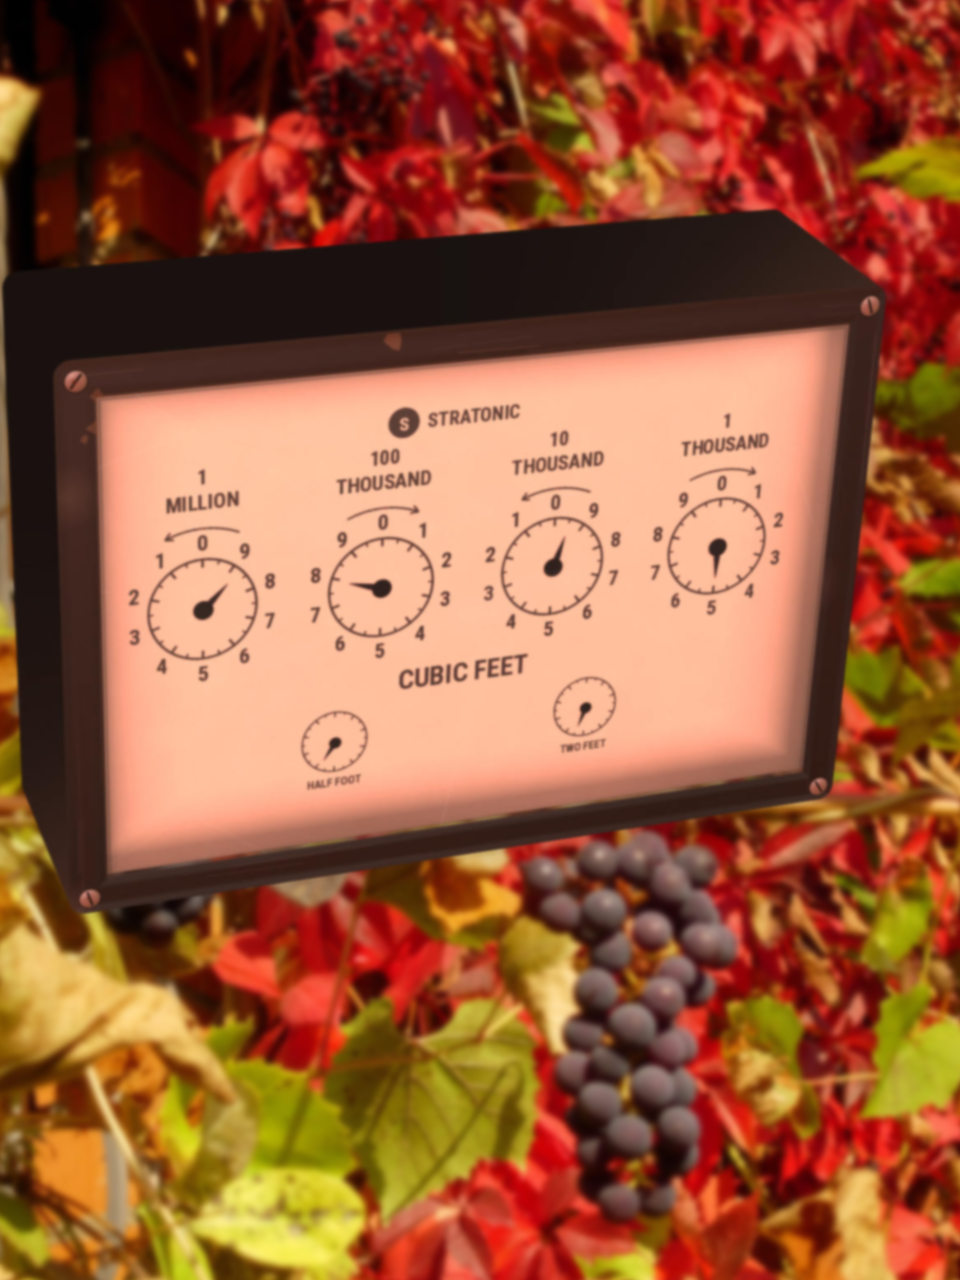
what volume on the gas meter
879500 ft³
